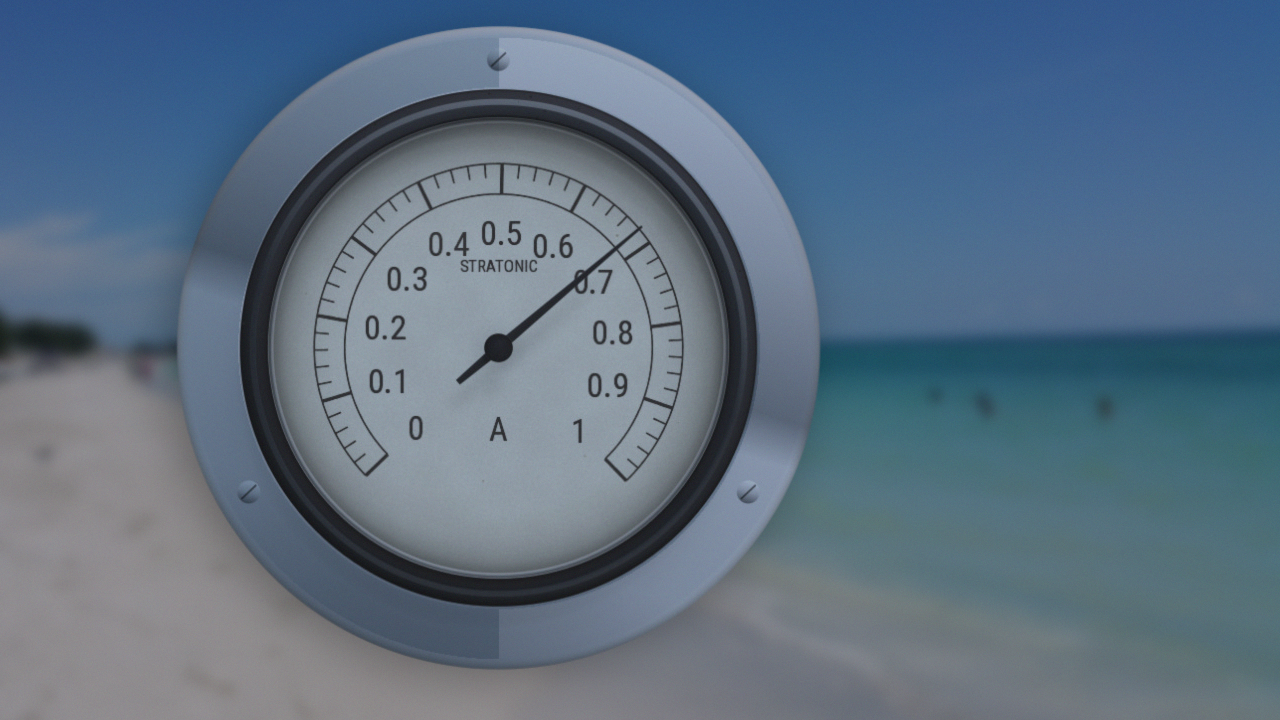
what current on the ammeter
0.68 A
